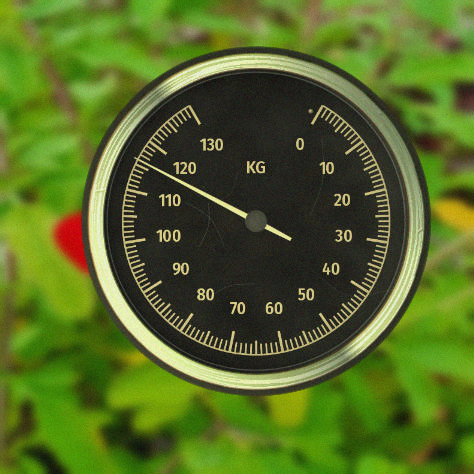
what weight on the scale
116 kg
